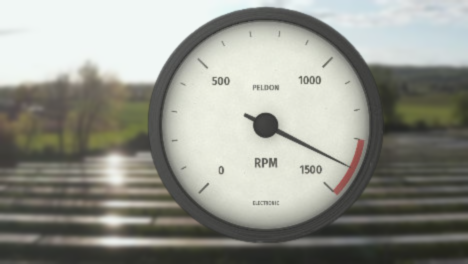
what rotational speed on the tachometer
1400 rpm
